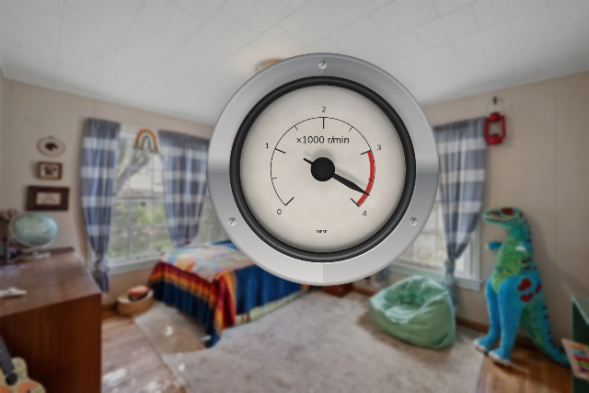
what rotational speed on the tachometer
3750 rpm
